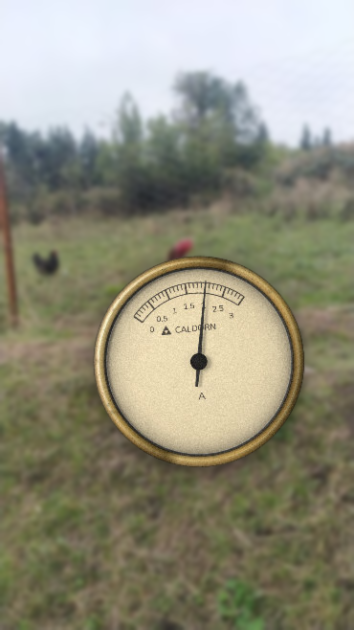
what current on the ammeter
2 A
